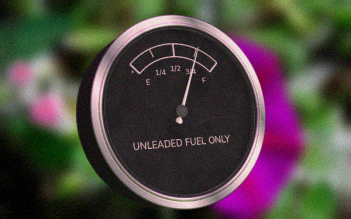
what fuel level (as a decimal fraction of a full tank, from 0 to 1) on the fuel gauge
0.75
